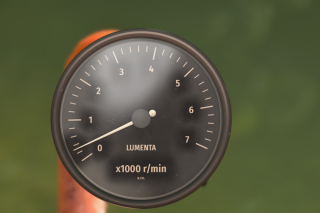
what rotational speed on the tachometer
300 rpm
